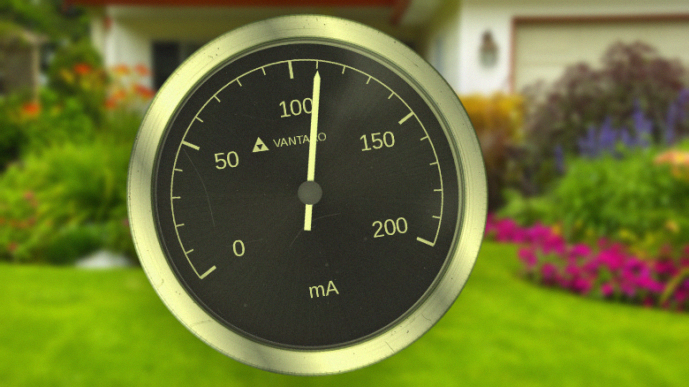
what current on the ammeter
110 mA
